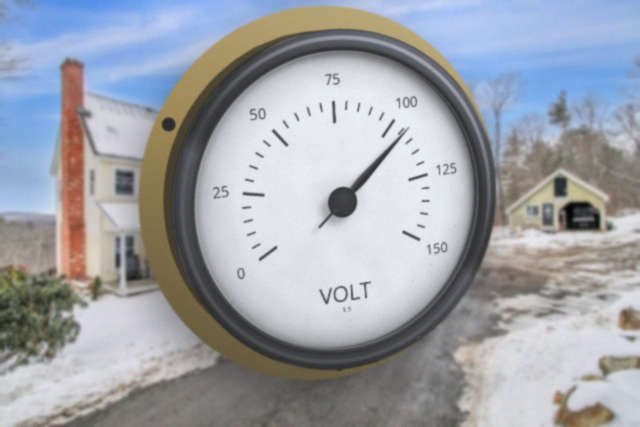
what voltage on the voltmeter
105 V
